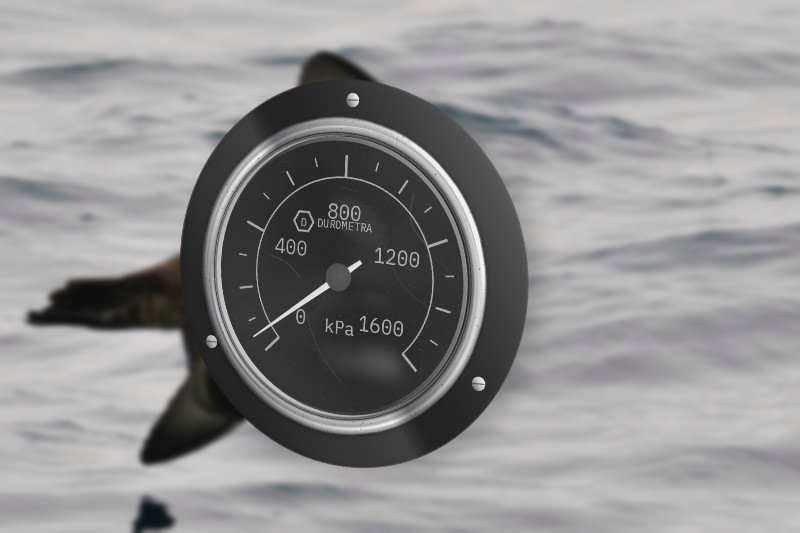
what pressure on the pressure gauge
50 kPa
